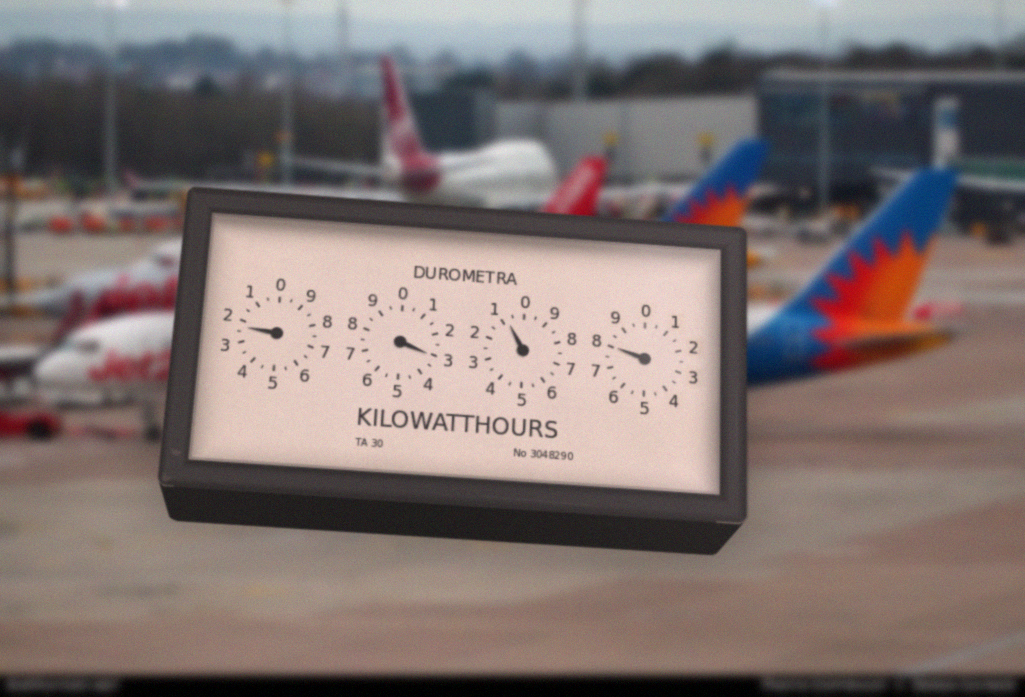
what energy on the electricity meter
2308 kWh
